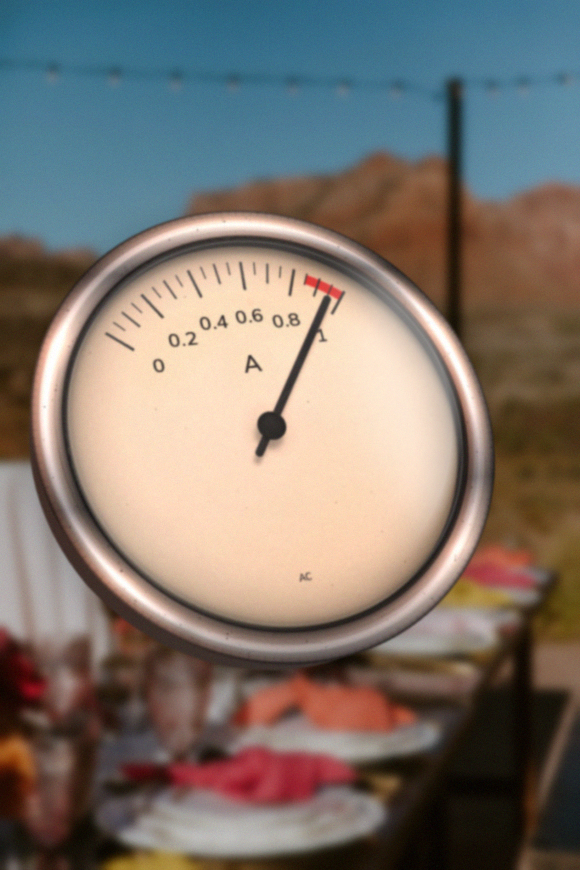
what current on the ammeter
0.95 A
